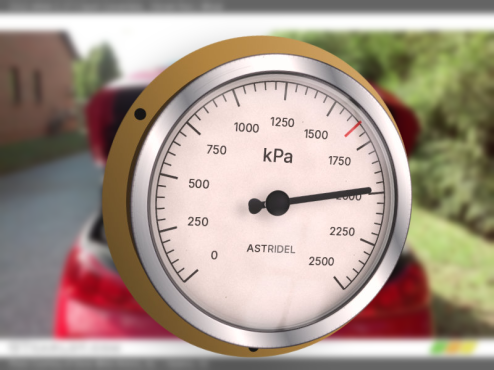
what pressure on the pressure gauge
1975 kPa
